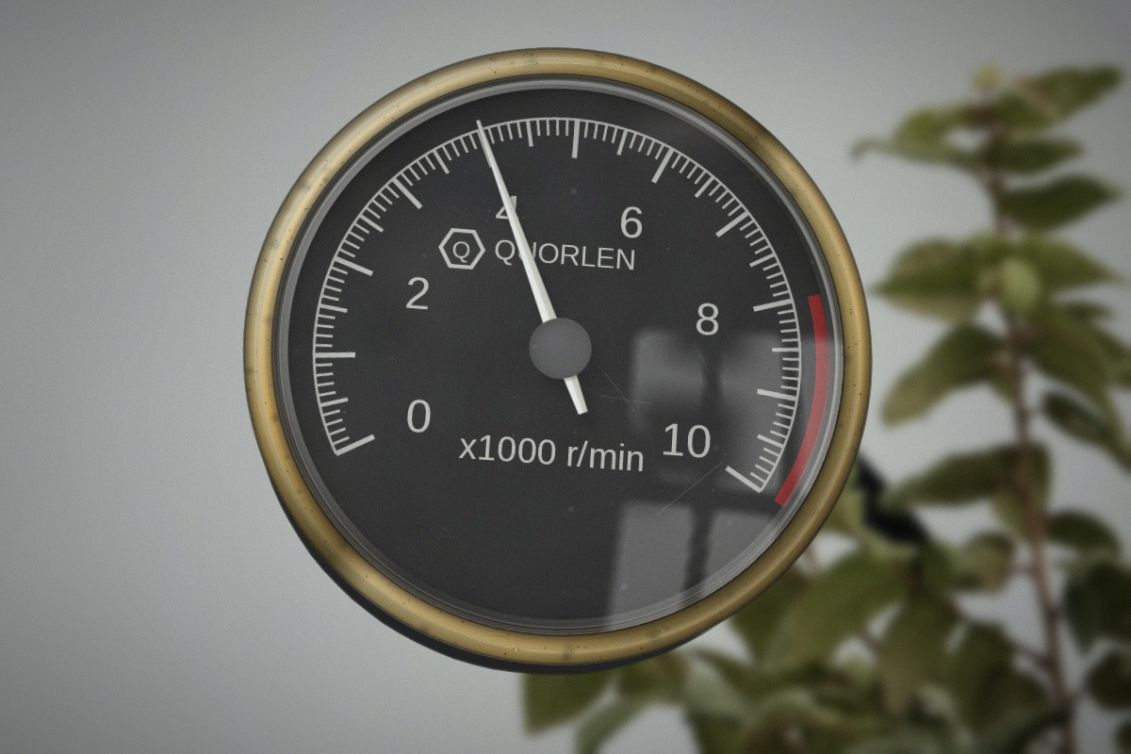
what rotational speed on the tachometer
4000 rpm
